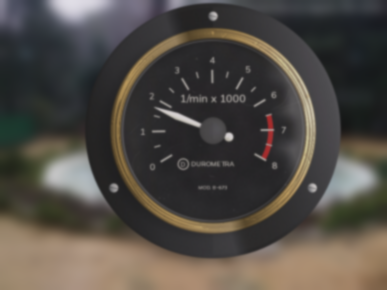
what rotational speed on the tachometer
1750 rpm
